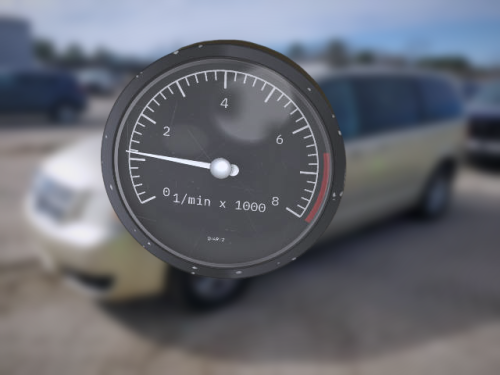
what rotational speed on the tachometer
1200 rpm
